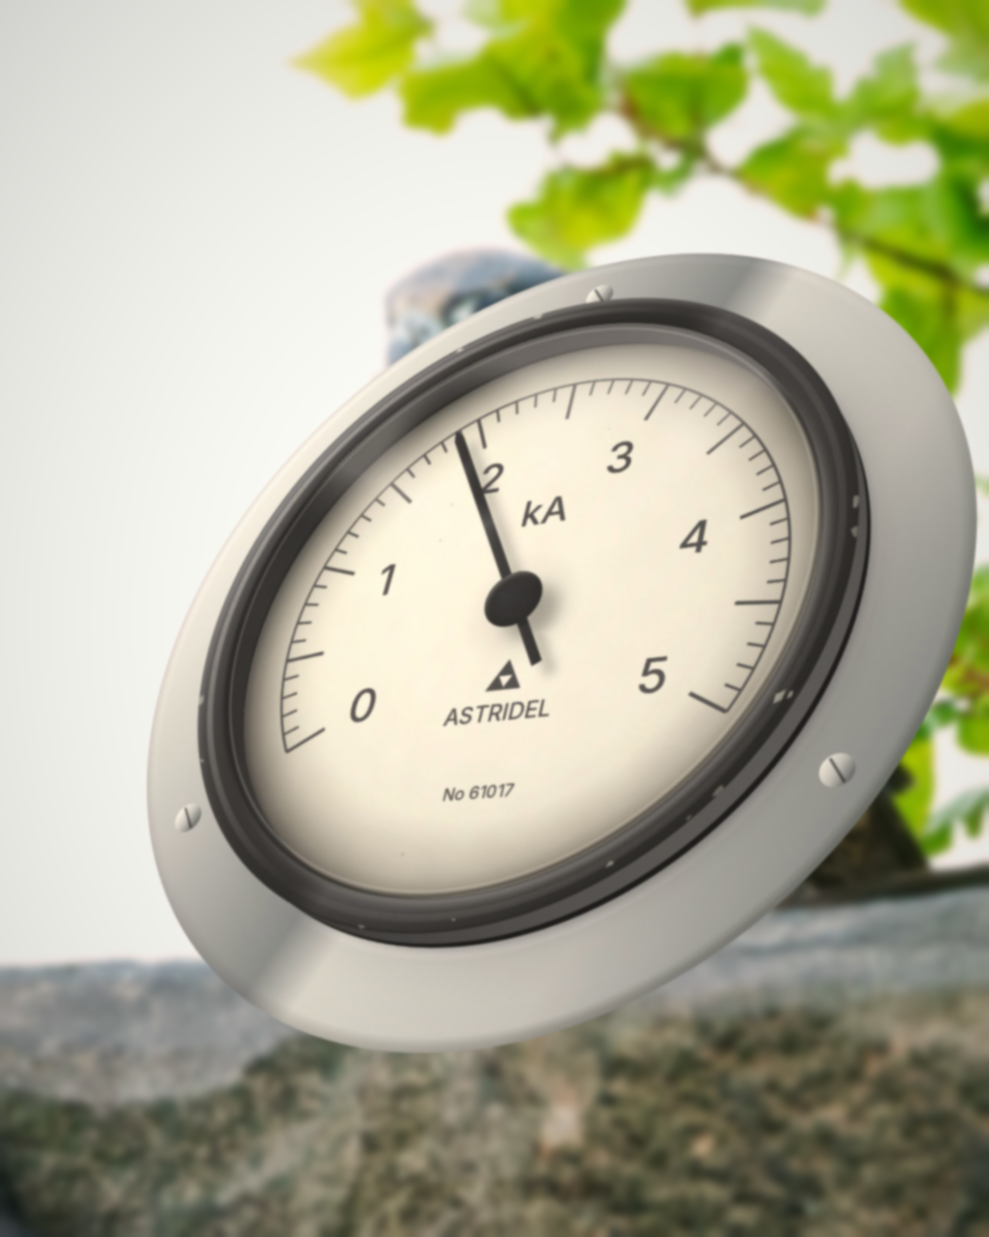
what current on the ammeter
1.9 kA
